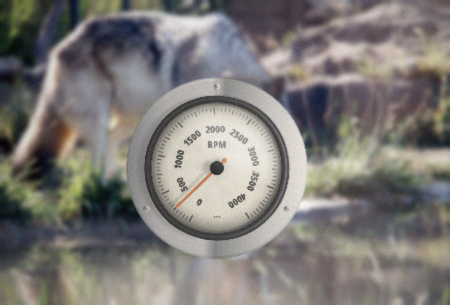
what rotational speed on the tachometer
250 rpm
